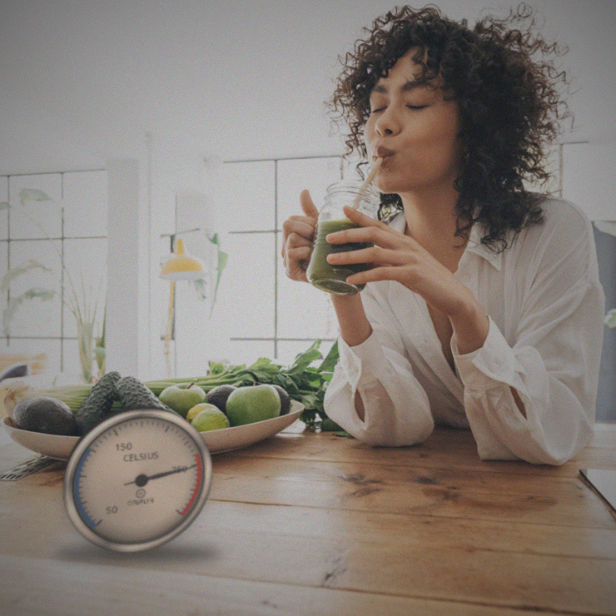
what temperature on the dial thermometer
250 °C
